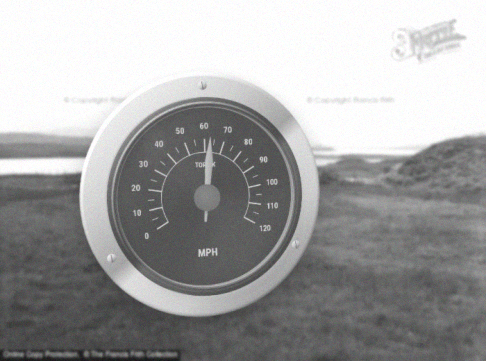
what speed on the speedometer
62.5 mph
